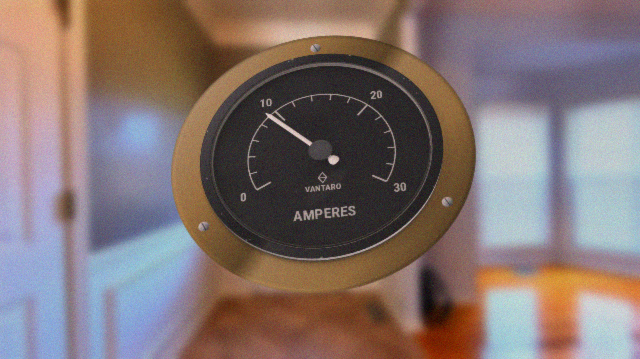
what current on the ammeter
9 A
